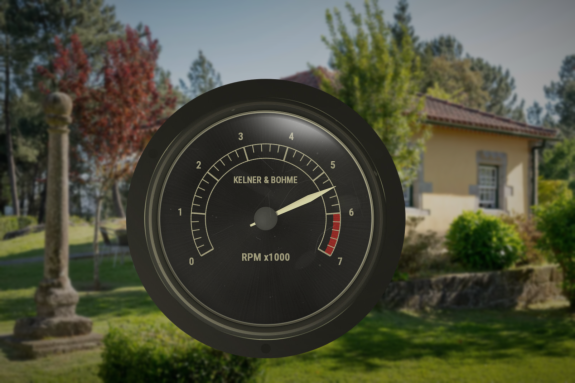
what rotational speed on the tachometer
5400 rpm
